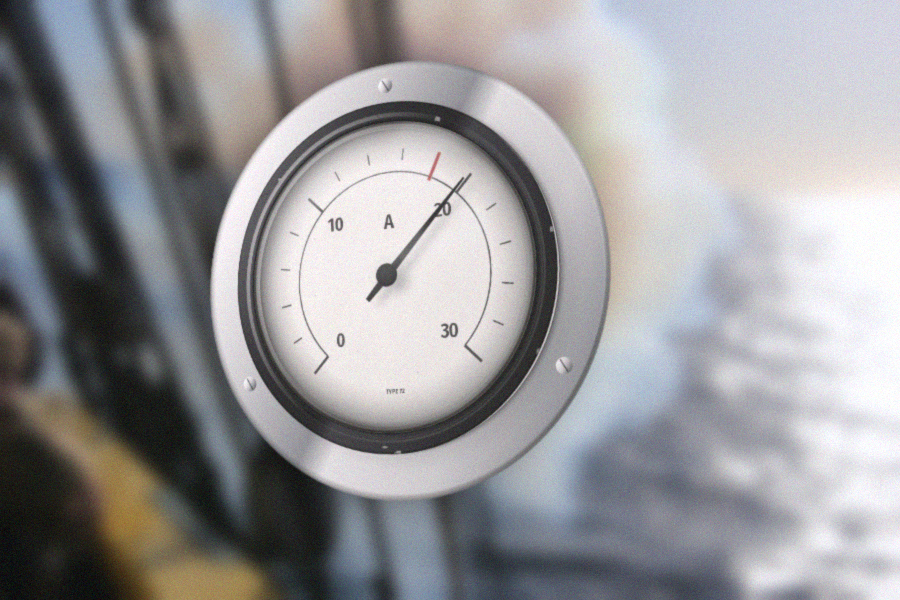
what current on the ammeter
20 A
